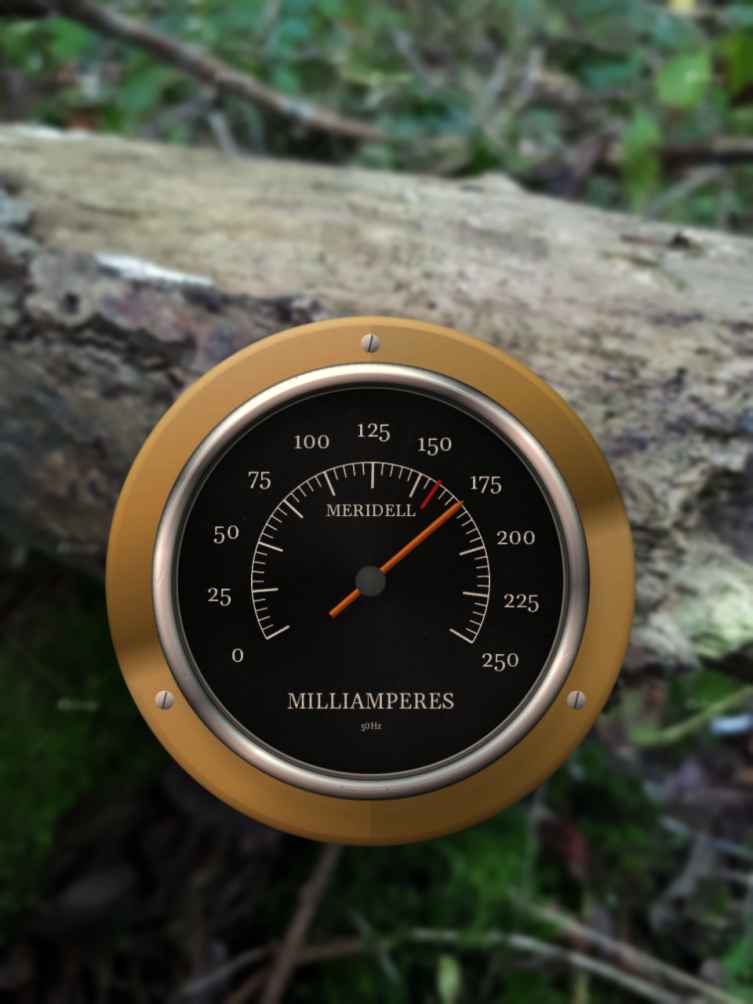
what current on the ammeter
175 mA
